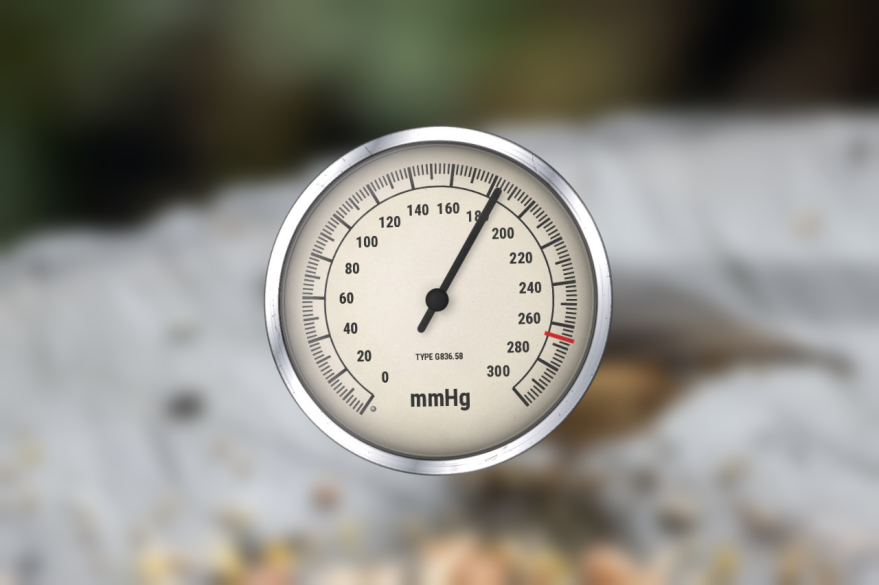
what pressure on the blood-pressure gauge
184 mmHg
